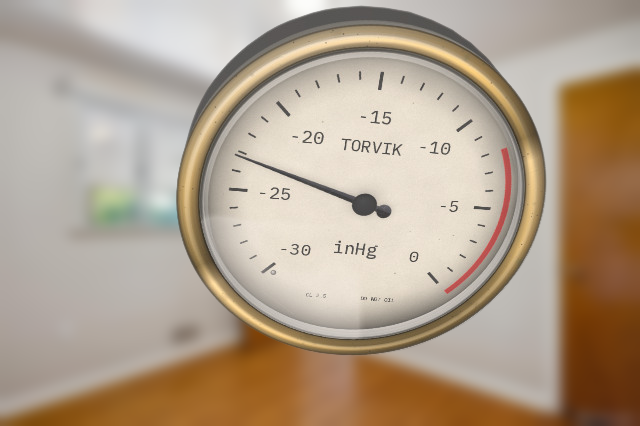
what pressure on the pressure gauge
-23 inHg
